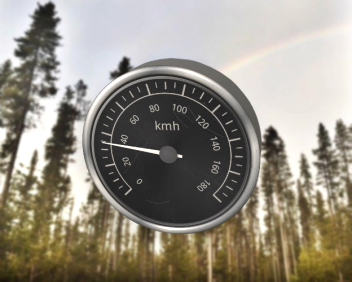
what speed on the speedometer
35 km/h
